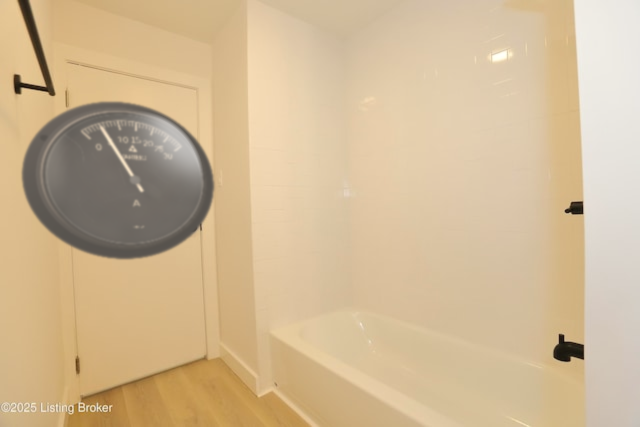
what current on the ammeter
5 A
